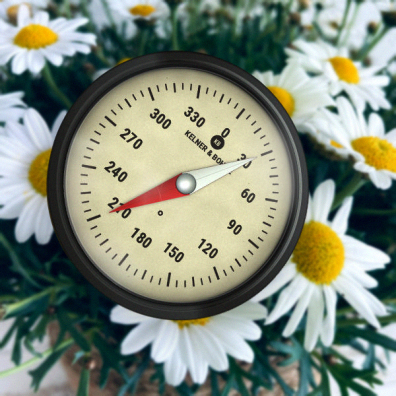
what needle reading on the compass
210 °
